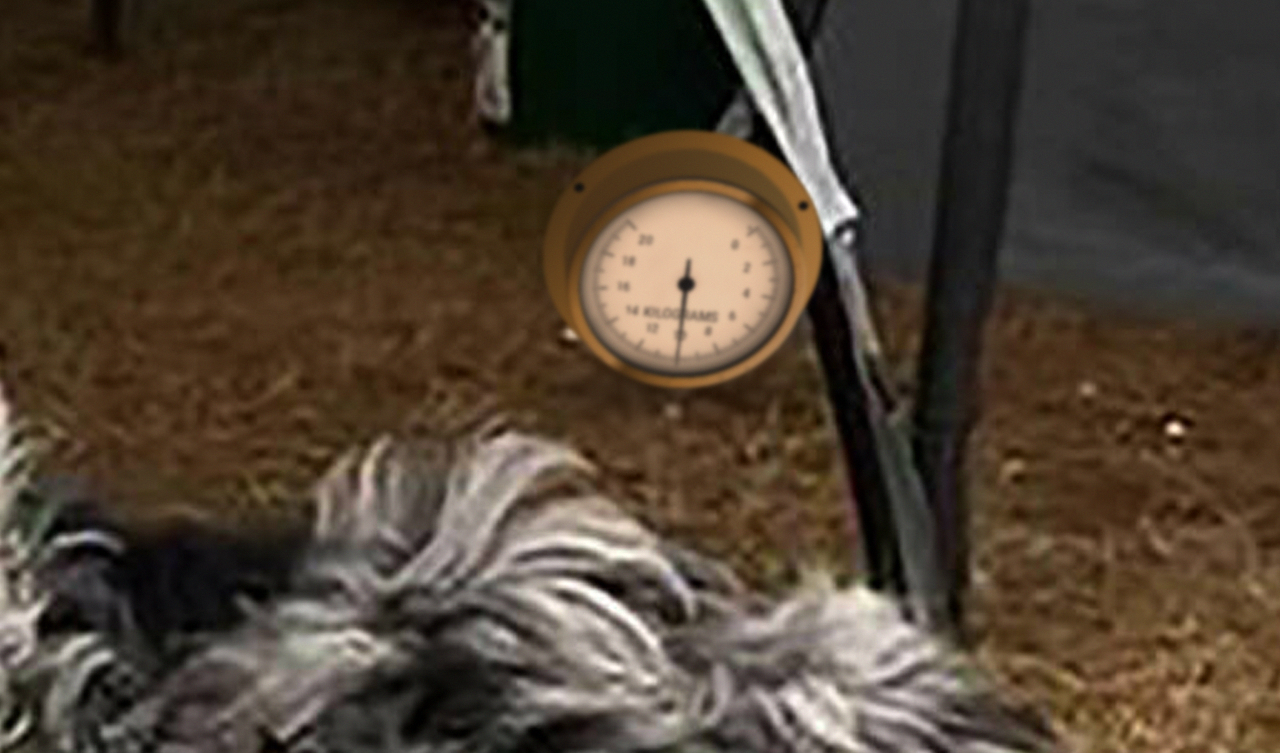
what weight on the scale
10 kg
